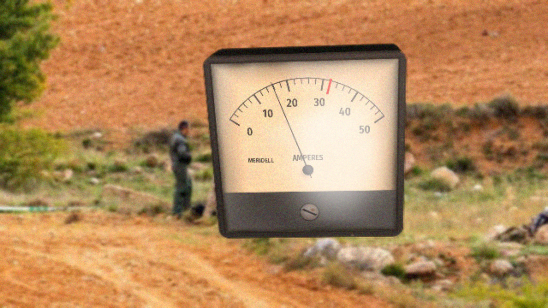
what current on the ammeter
16 A
